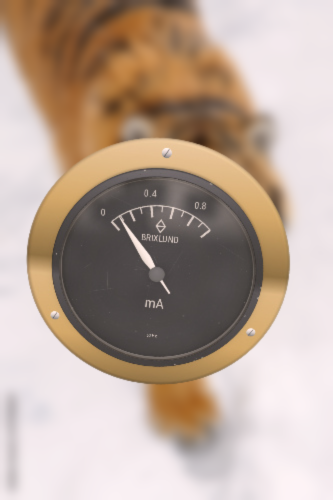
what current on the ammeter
0.1 mA
